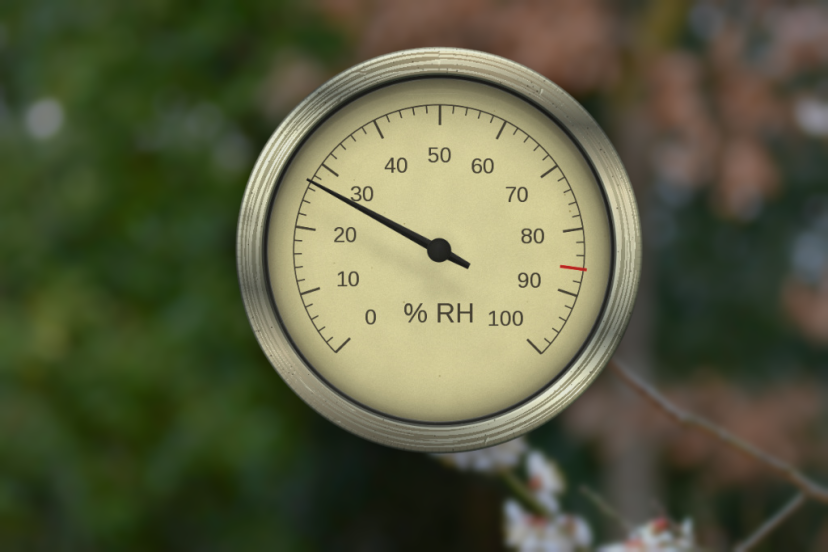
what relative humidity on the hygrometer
27 %
